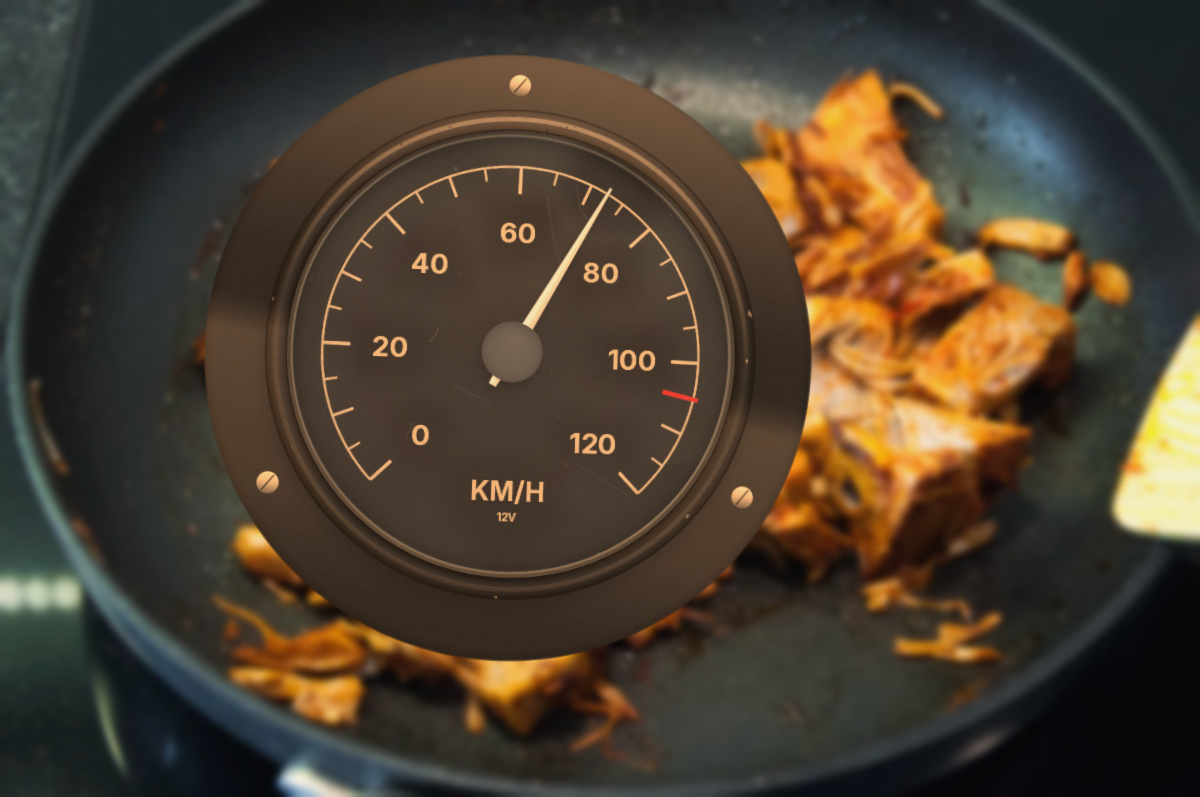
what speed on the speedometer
72.5 km/h
